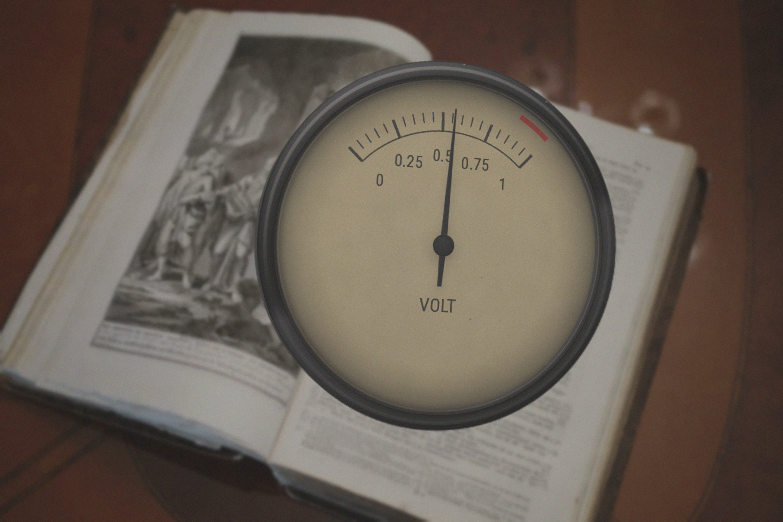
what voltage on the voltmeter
0.55 V
